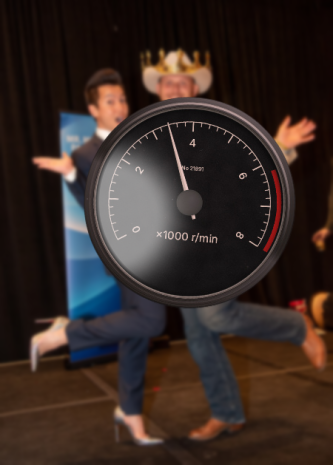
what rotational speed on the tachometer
3400 rpm
